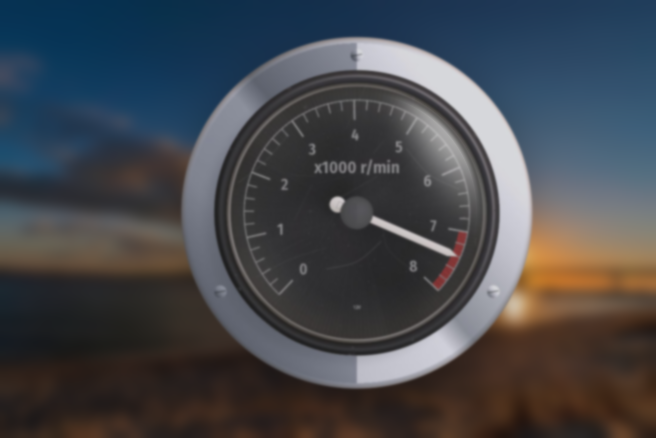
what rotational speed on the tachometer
7400 rpm
